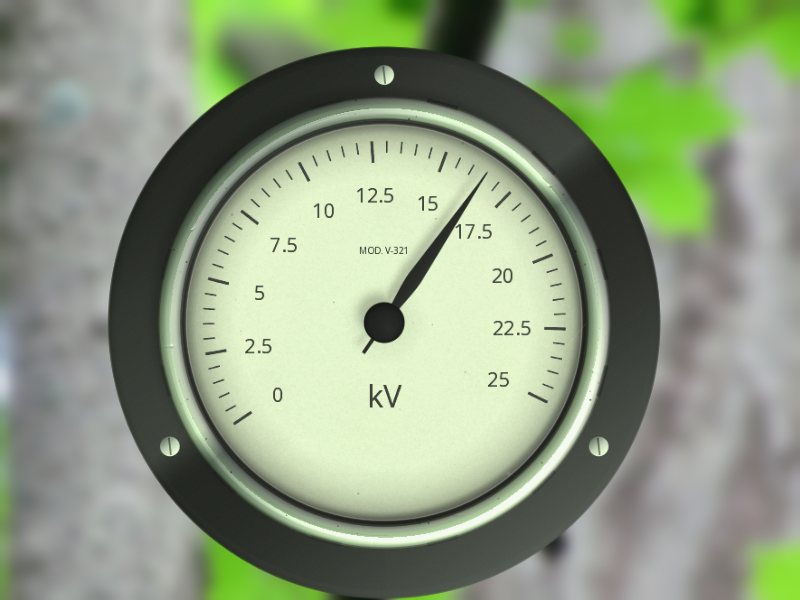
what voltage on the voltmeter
16.5 kV
